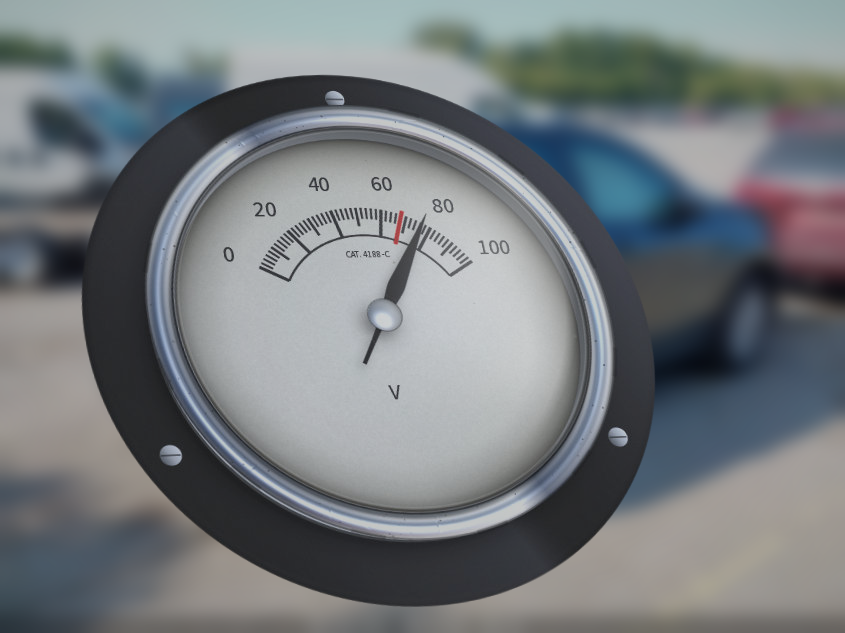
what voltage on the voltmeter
76 V
